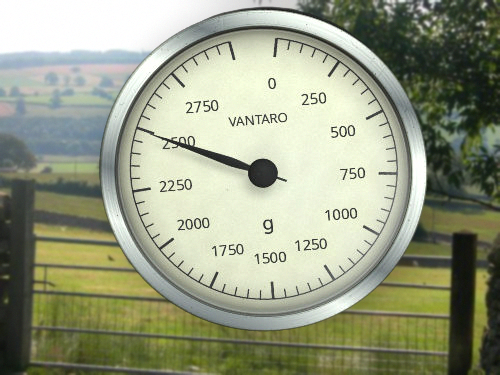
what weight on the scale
2500 g
